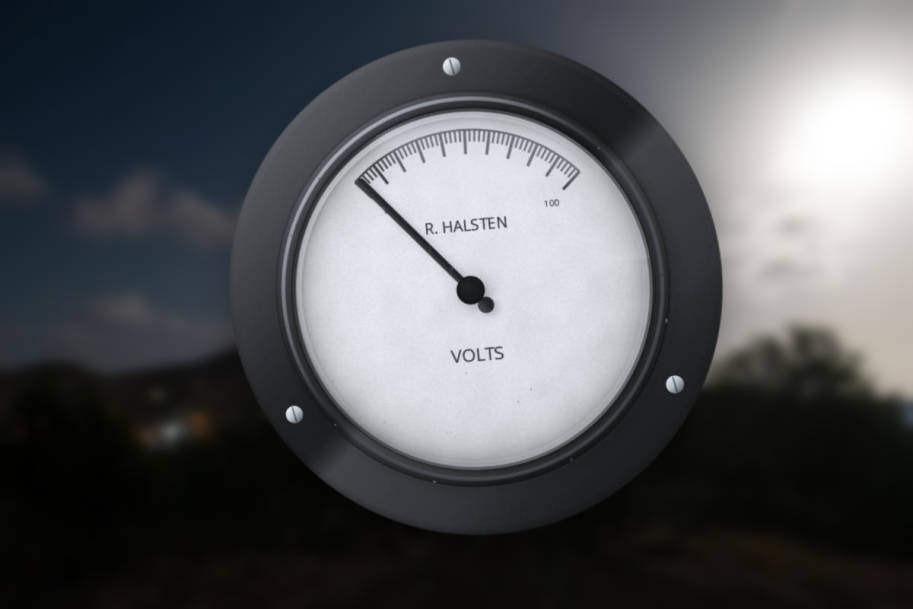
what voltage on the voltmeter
2 V
